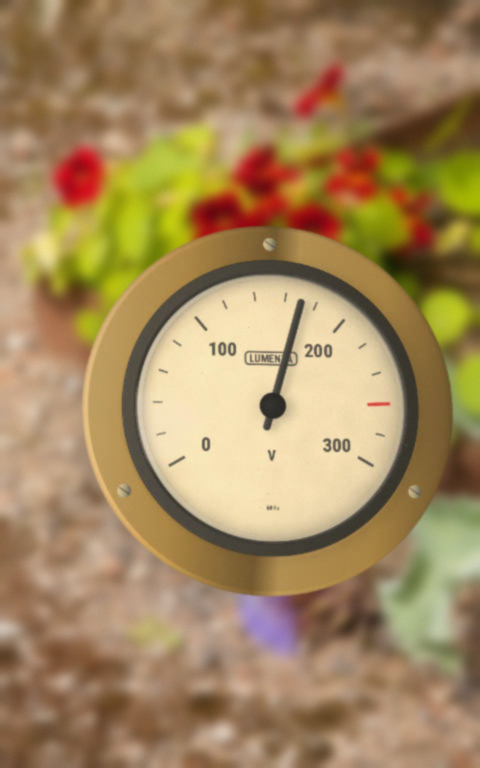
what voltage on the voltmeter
170 V
